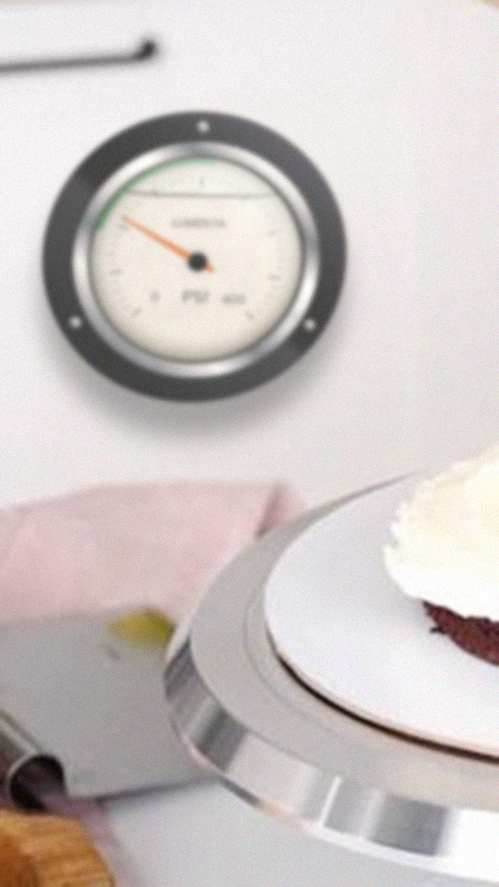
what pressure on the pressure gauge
110 psi
